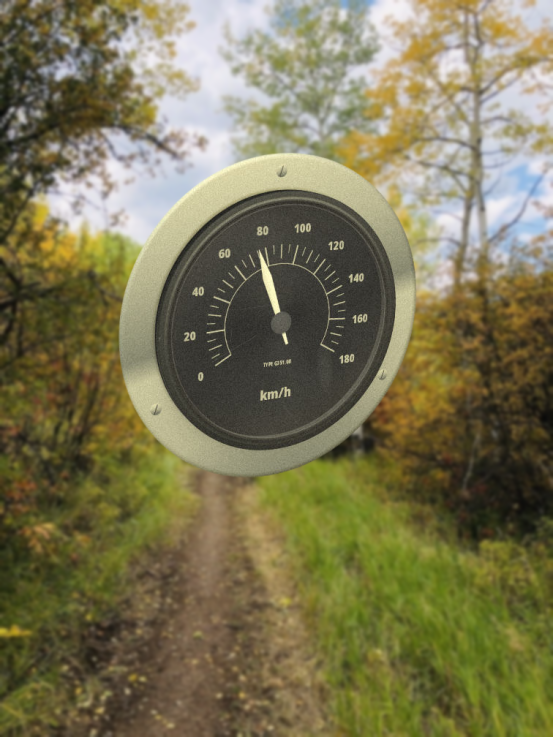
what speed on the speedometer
75 km/h
